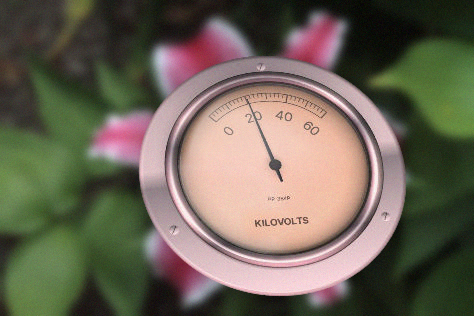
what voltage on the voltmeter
20 kV
